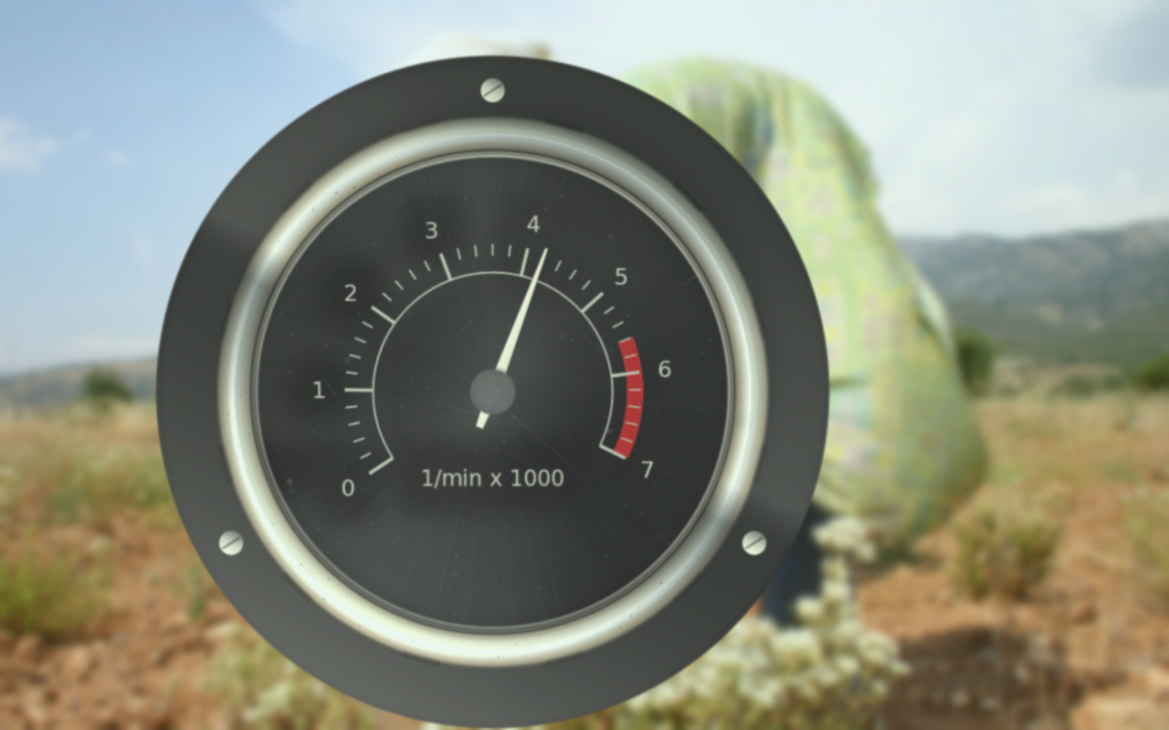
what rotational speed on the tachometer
4200 rpm
